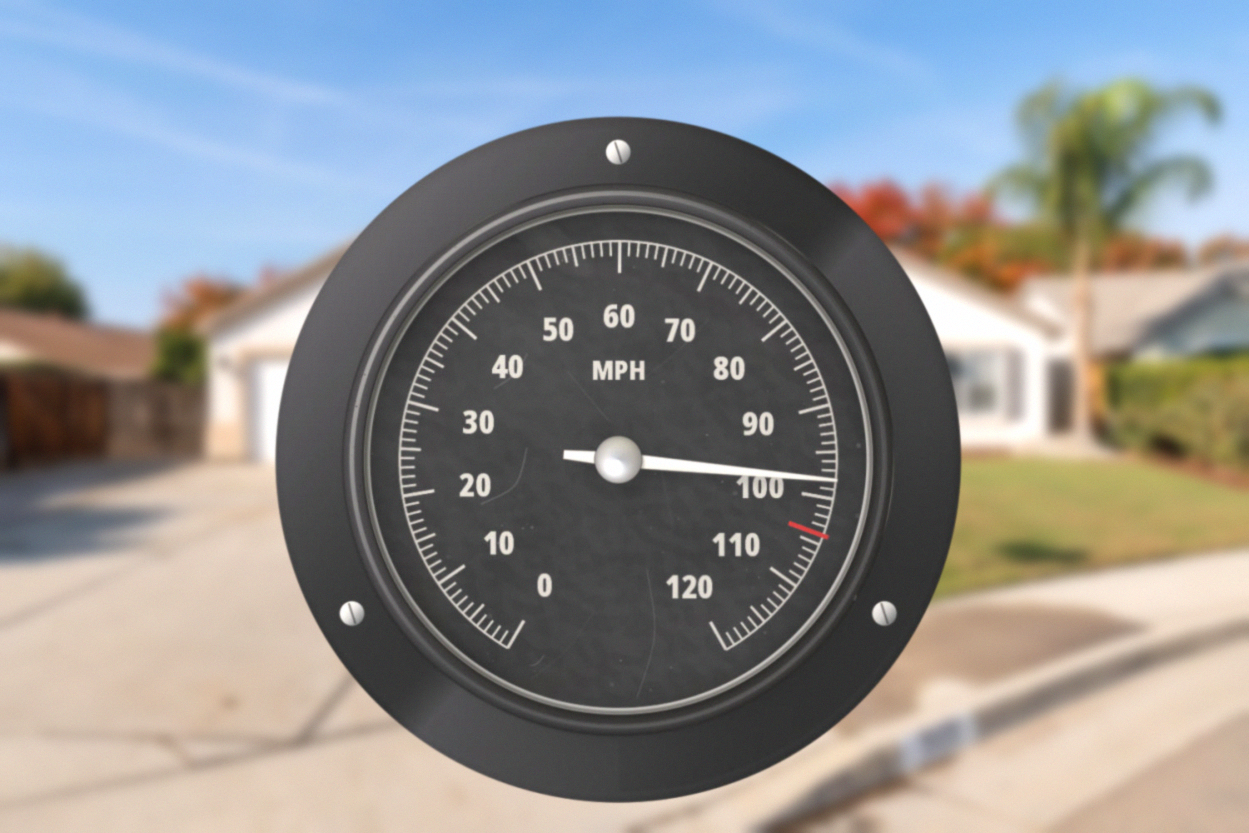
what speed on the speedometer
98 mph
